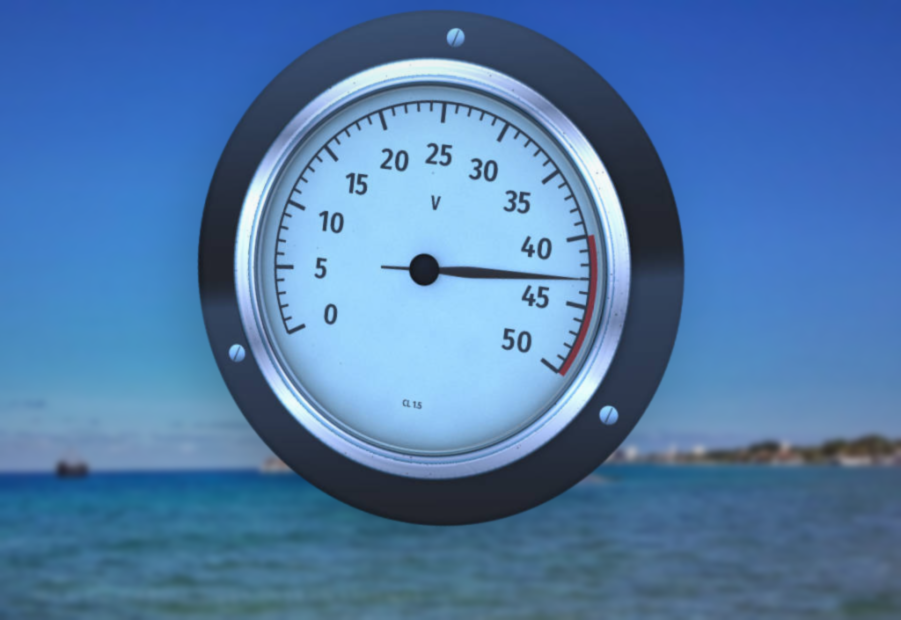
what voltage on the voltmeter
43 V
